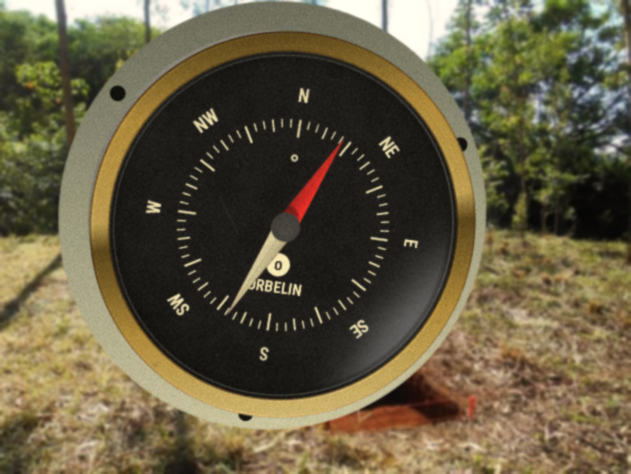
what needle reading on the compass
25 °
